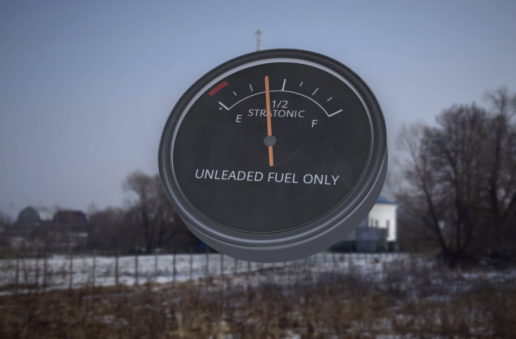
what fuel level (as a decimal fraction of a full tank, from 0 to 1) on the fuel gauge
0.375
